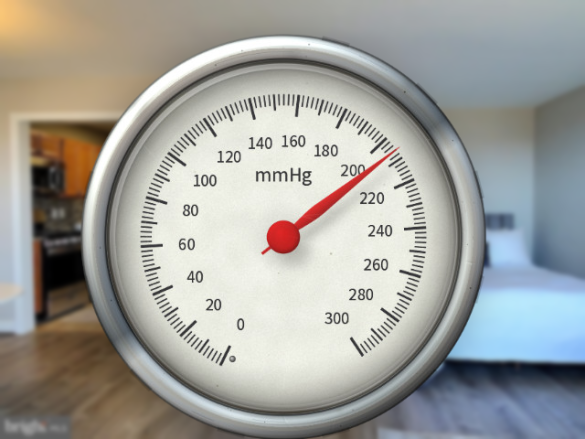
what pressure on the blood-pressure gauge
206 mmHg
